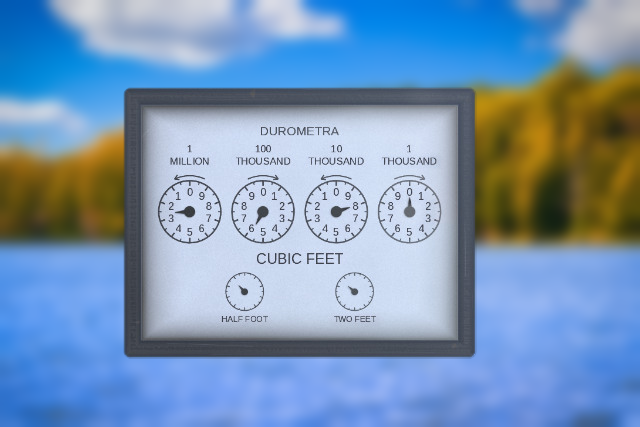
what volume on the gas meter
258000 ft³
